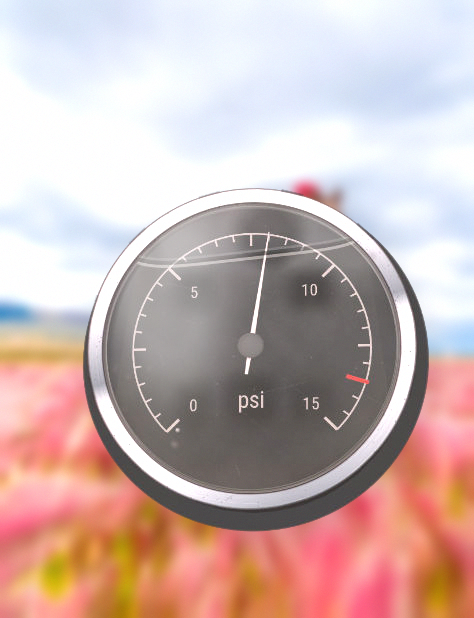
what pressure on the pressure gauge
8 psi
